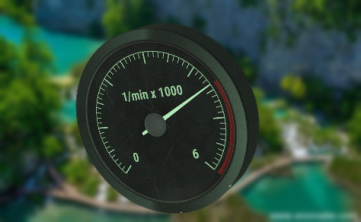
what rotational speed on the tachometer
4400 rpm
